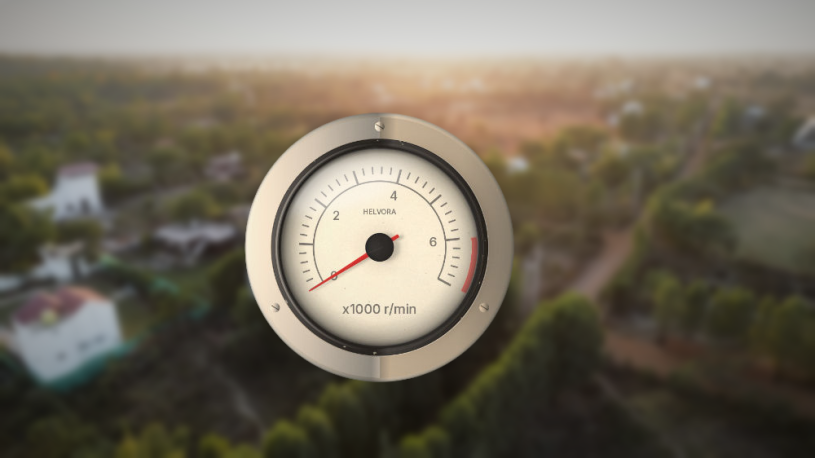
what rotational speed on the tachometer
0 rpm
